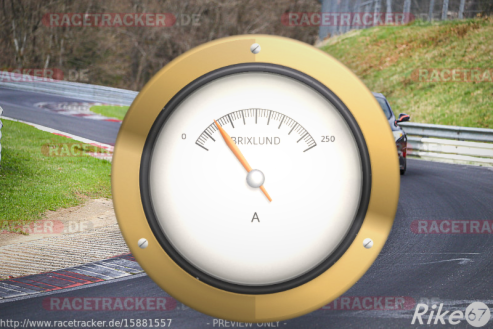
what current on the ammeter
50 A
